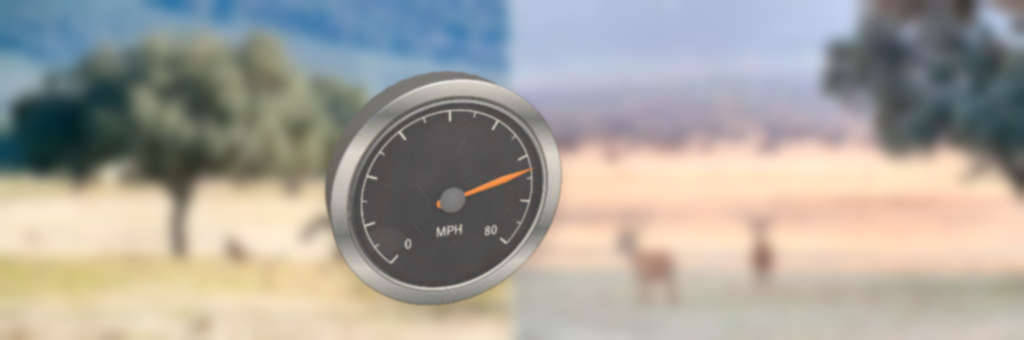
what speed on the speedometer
62.5 mph
